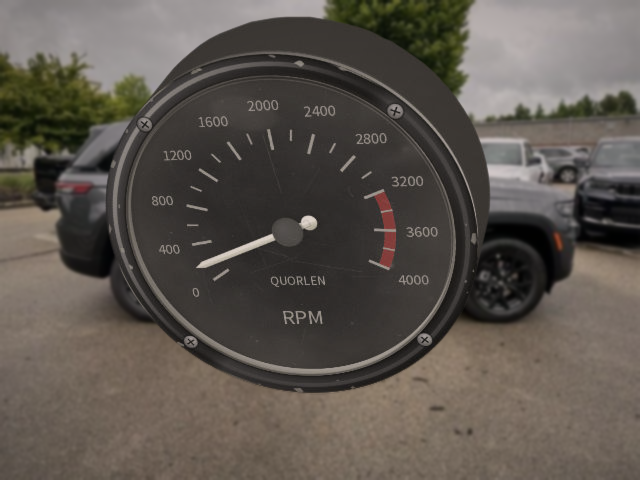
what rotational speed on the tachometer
200 rpm
